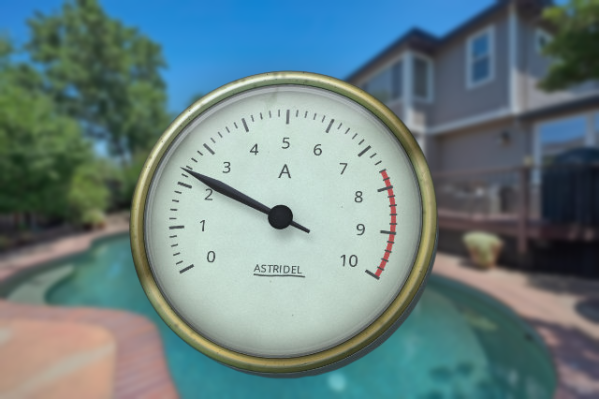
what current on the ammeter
2.3 A
